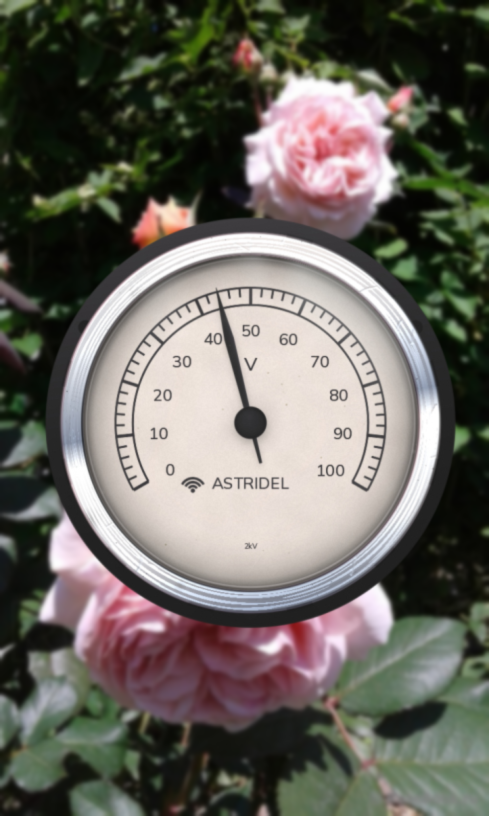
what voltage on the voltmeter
44 V
